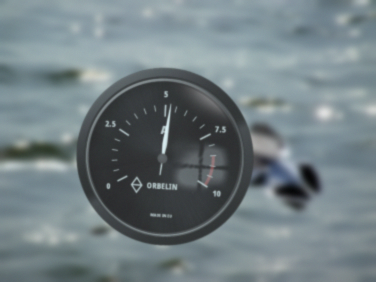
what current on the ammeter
5.25 A
